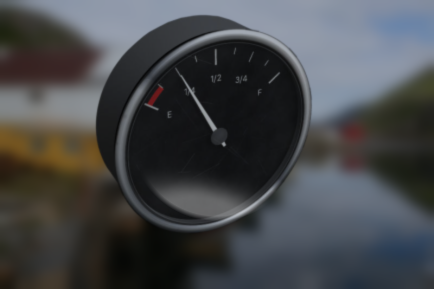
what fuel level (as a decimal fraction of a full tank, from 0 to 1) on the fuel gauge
0.25
